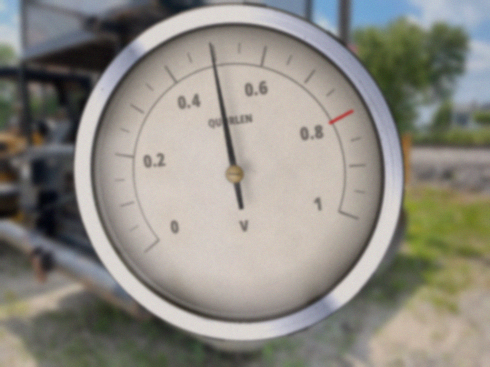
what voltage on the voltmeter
0.5 V
